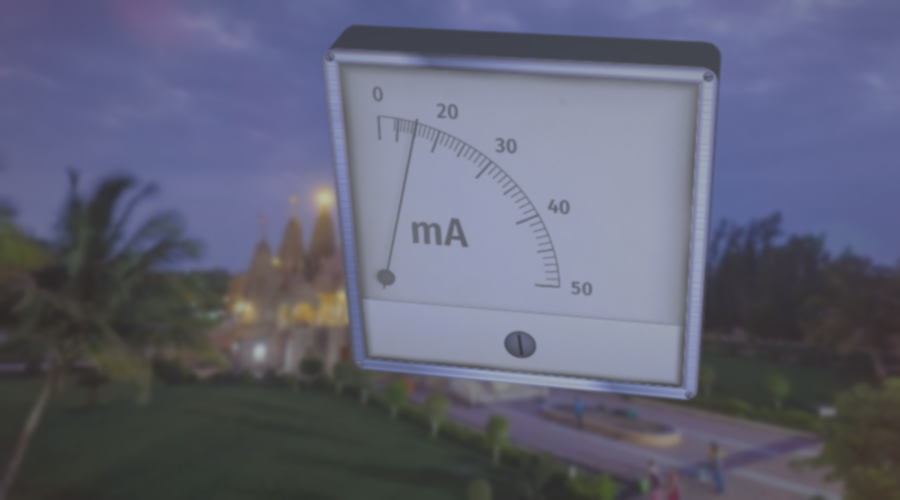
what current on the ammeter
15 mA
